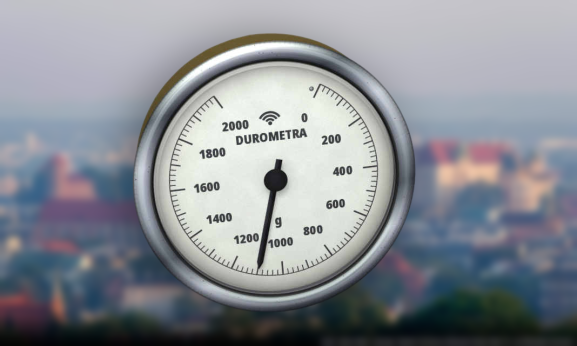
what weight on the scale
1100 g
